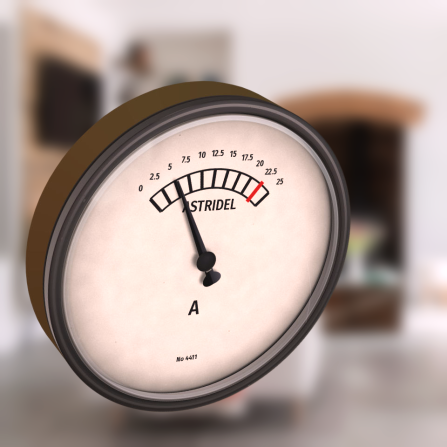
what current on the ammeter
5 A
